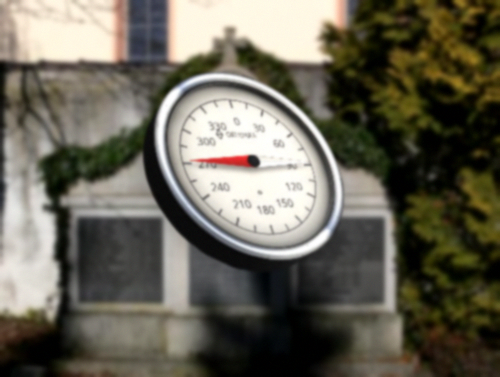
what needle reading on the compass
270 °
